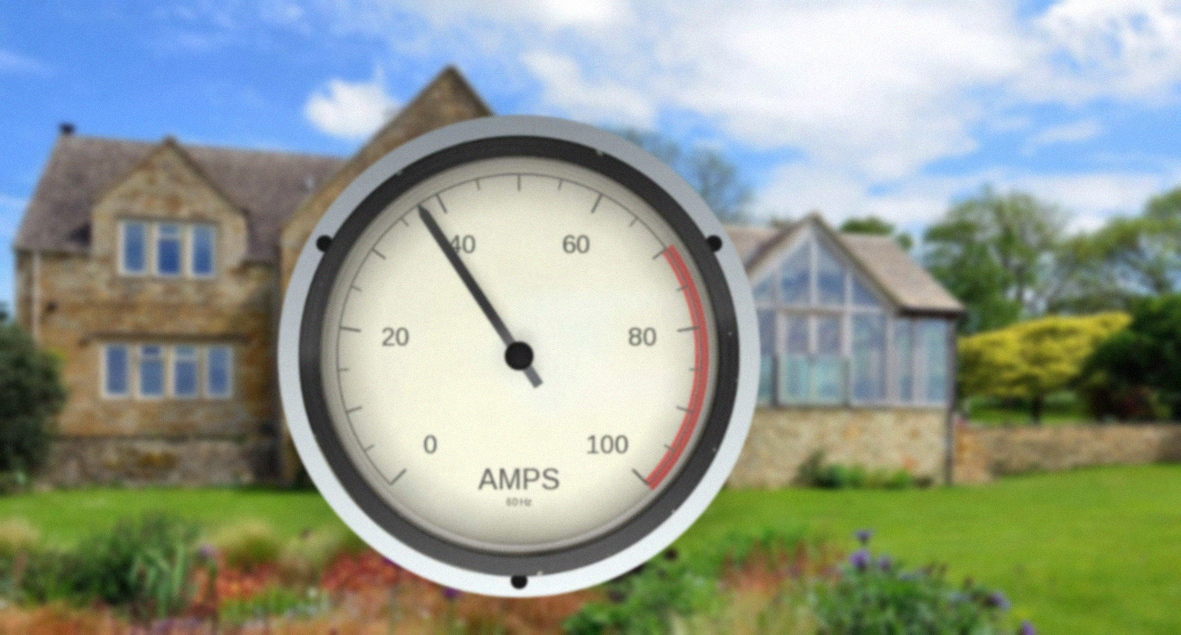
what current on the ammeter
37.5 A
